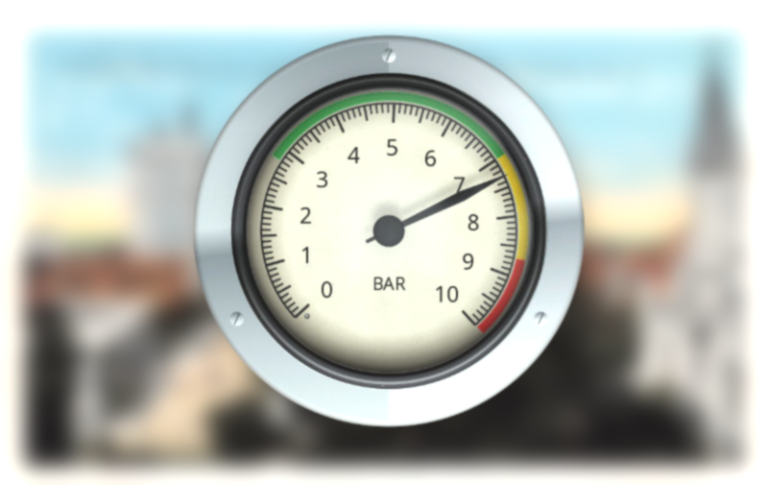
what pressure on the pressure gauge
7.3 bar
